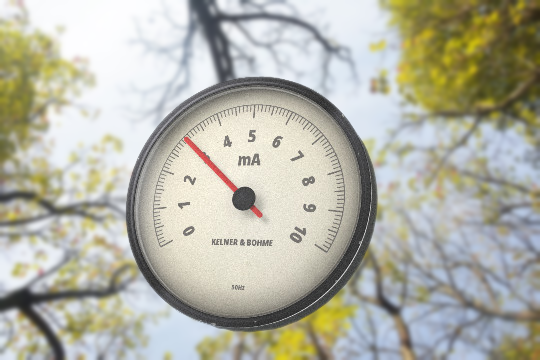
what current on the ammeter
3 mA
